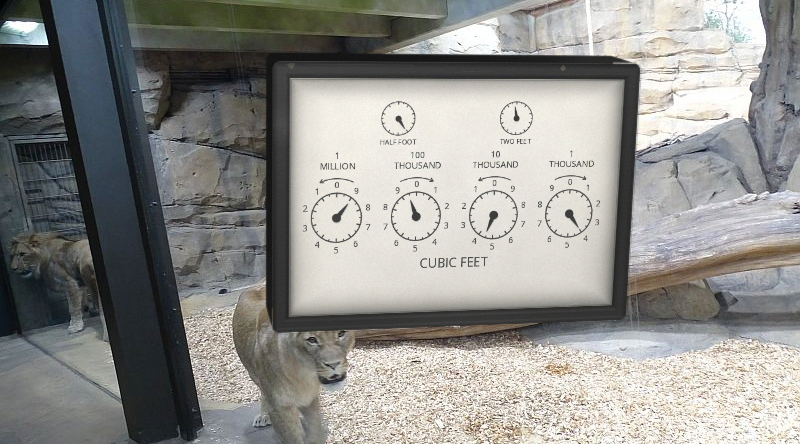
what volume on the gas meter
894400 ft³
